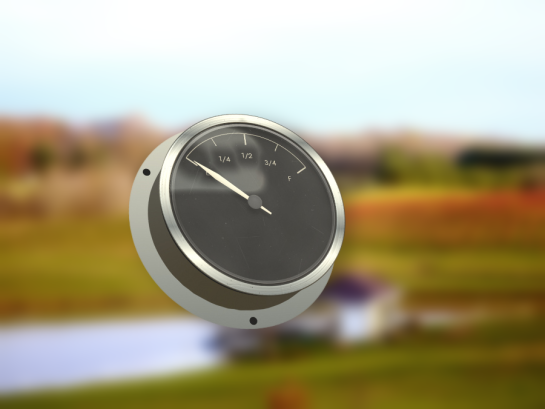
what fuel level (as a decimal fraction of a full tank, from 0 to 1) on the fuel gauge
0
